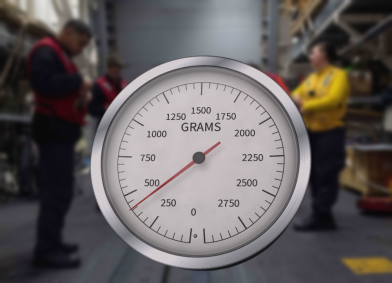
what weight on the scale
400 g
